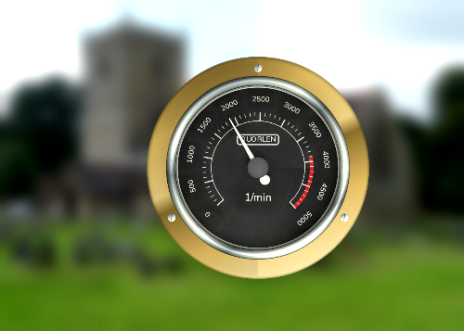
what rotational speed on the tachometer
1900 rpm
